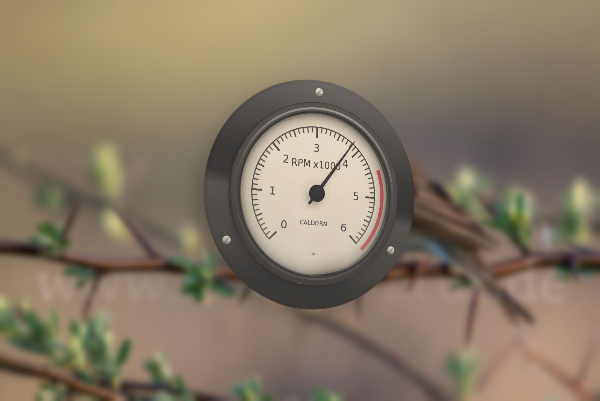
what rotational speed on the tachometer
3800 rpm
